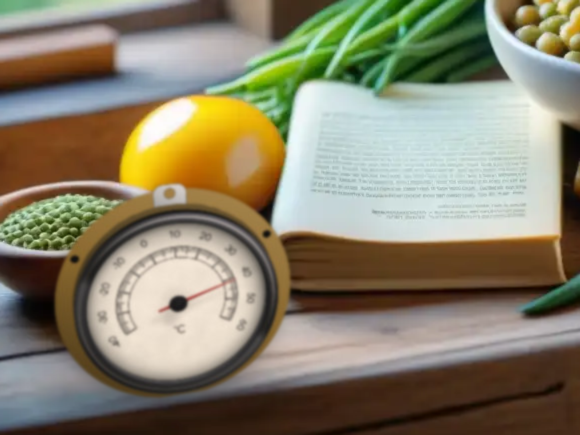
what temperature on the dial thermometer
40 °C
